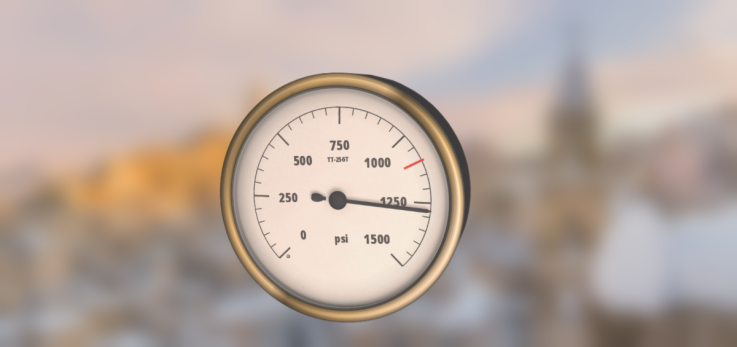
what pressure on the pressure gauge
1275 psi
